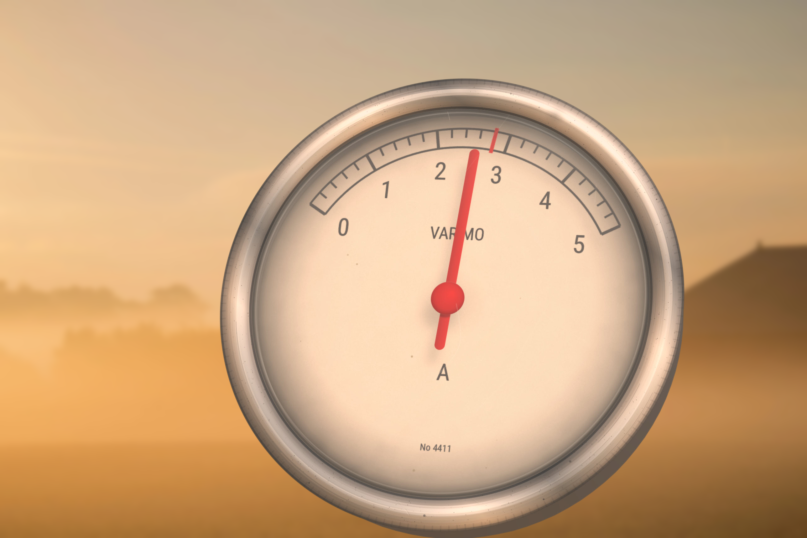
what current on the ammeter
2.6 A
